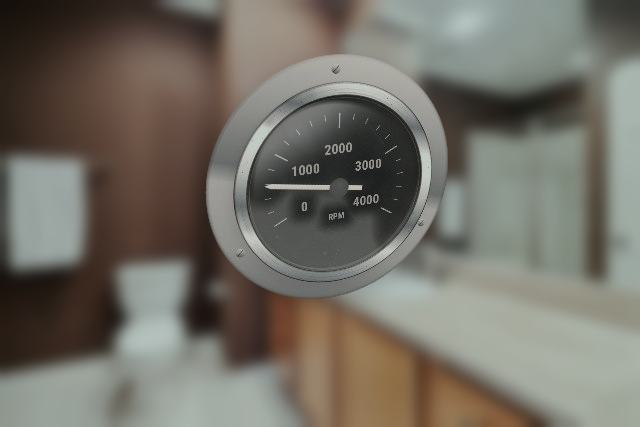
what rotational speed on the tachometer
600 rpm
